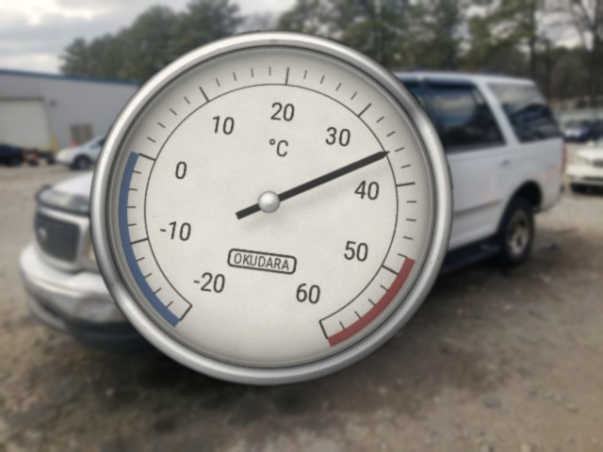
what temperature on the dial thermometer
36 °C
